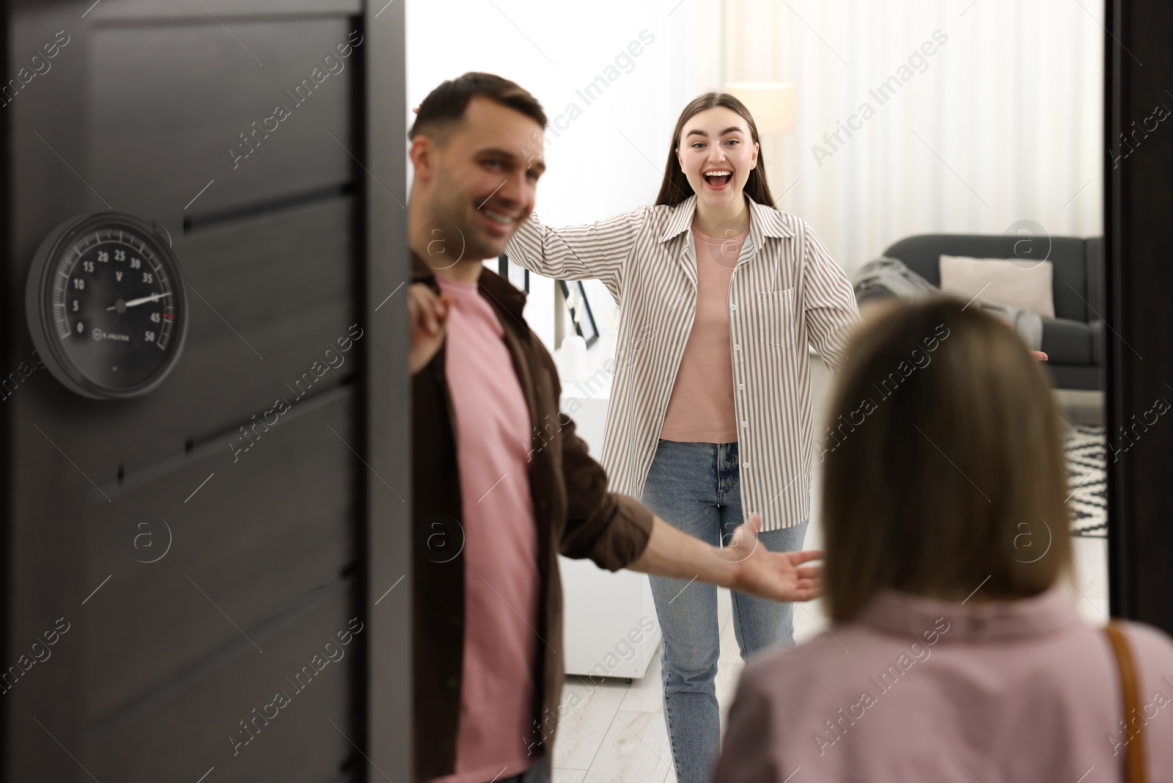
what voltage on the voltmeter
40 V
